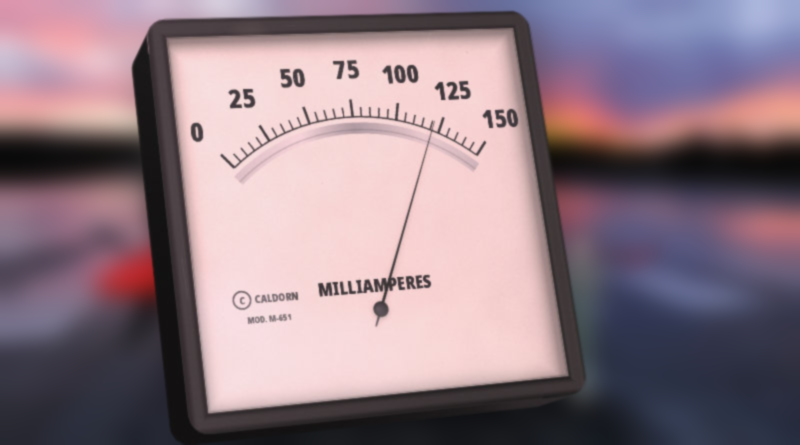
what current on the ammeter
120 mA
